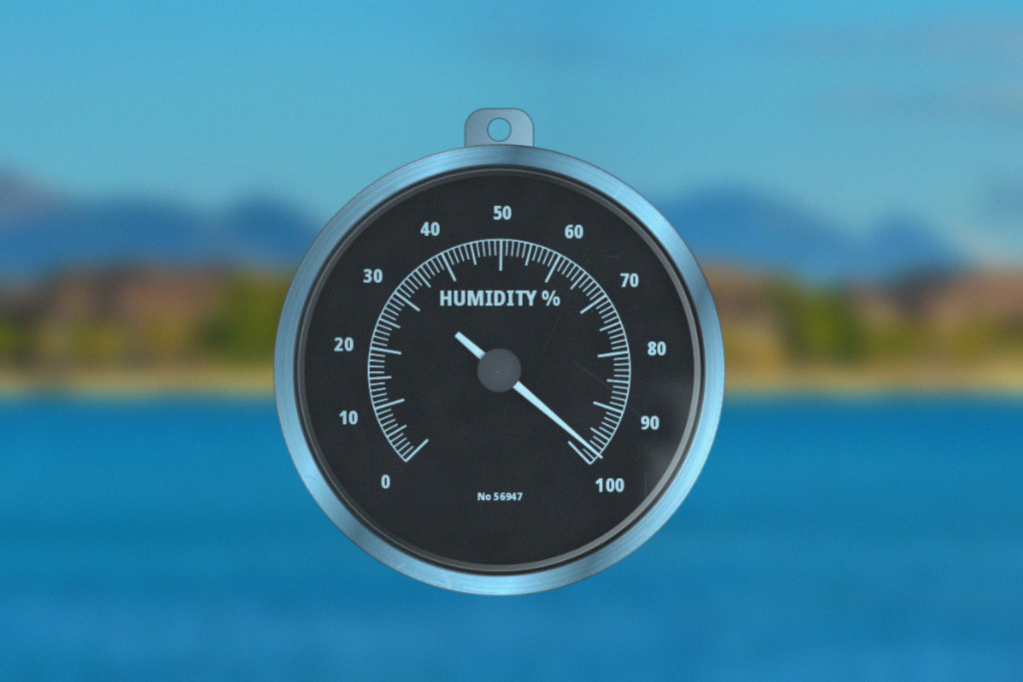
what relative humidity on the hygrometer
98 %
